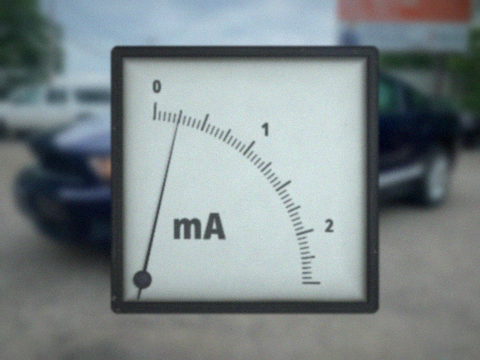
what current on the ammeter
0.25 mA
